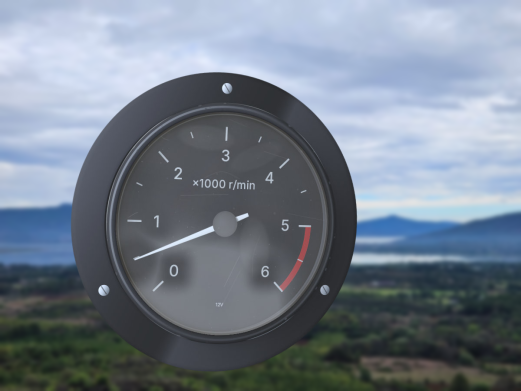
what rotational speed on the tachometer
500 rpm
